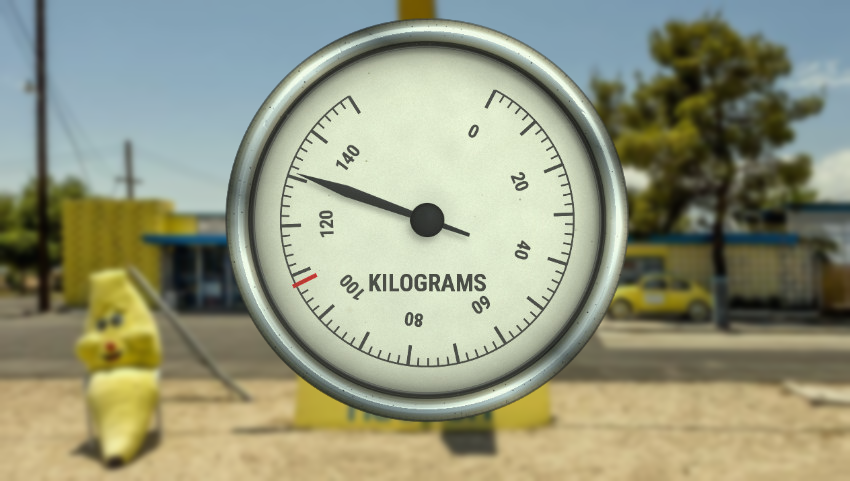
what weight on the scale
131 kg
